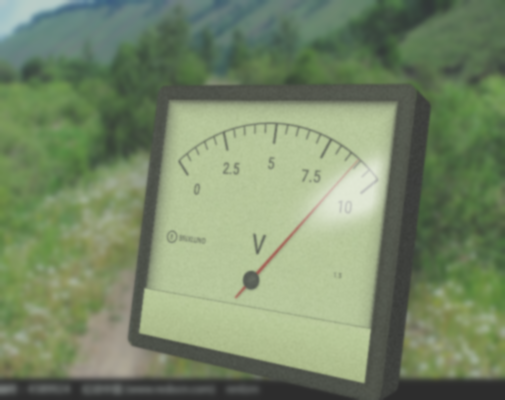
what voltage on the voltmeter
9 V
